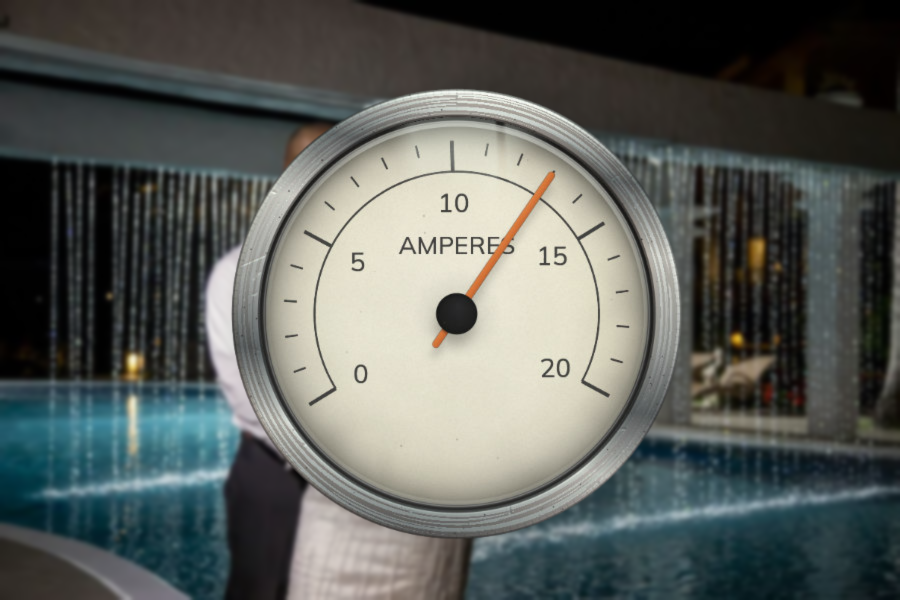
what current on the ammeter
13 A
